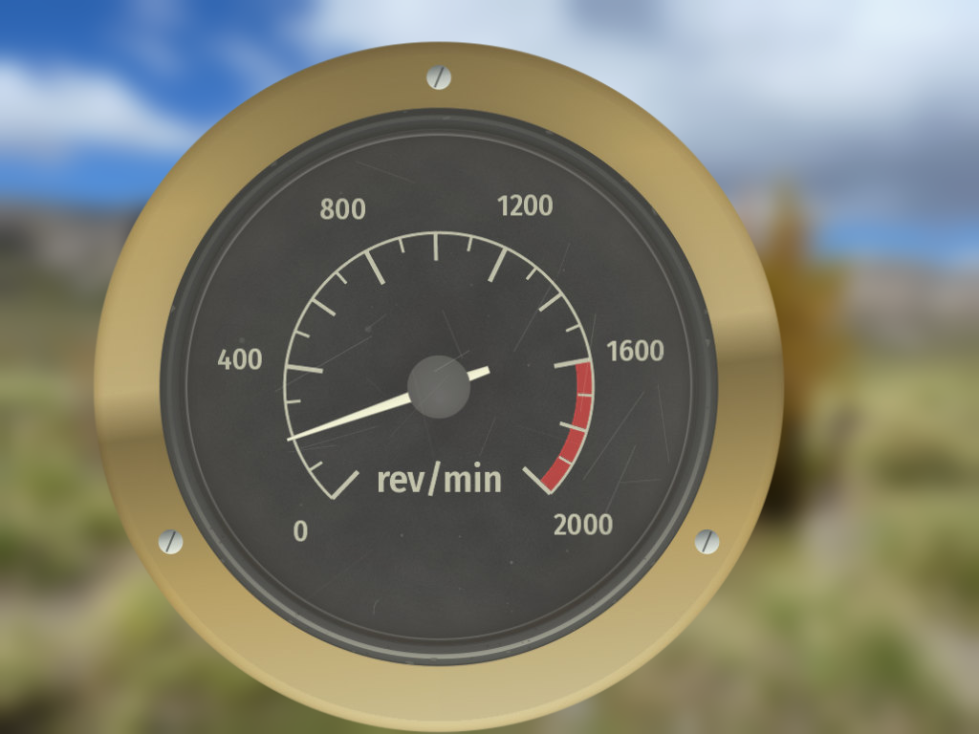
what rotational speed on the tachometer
200 rpm
